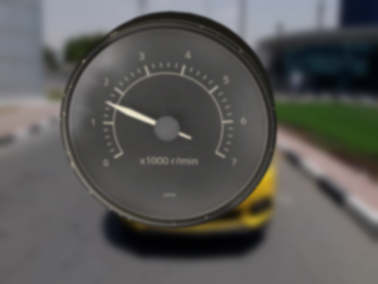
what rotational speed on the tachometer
1600 rpm
